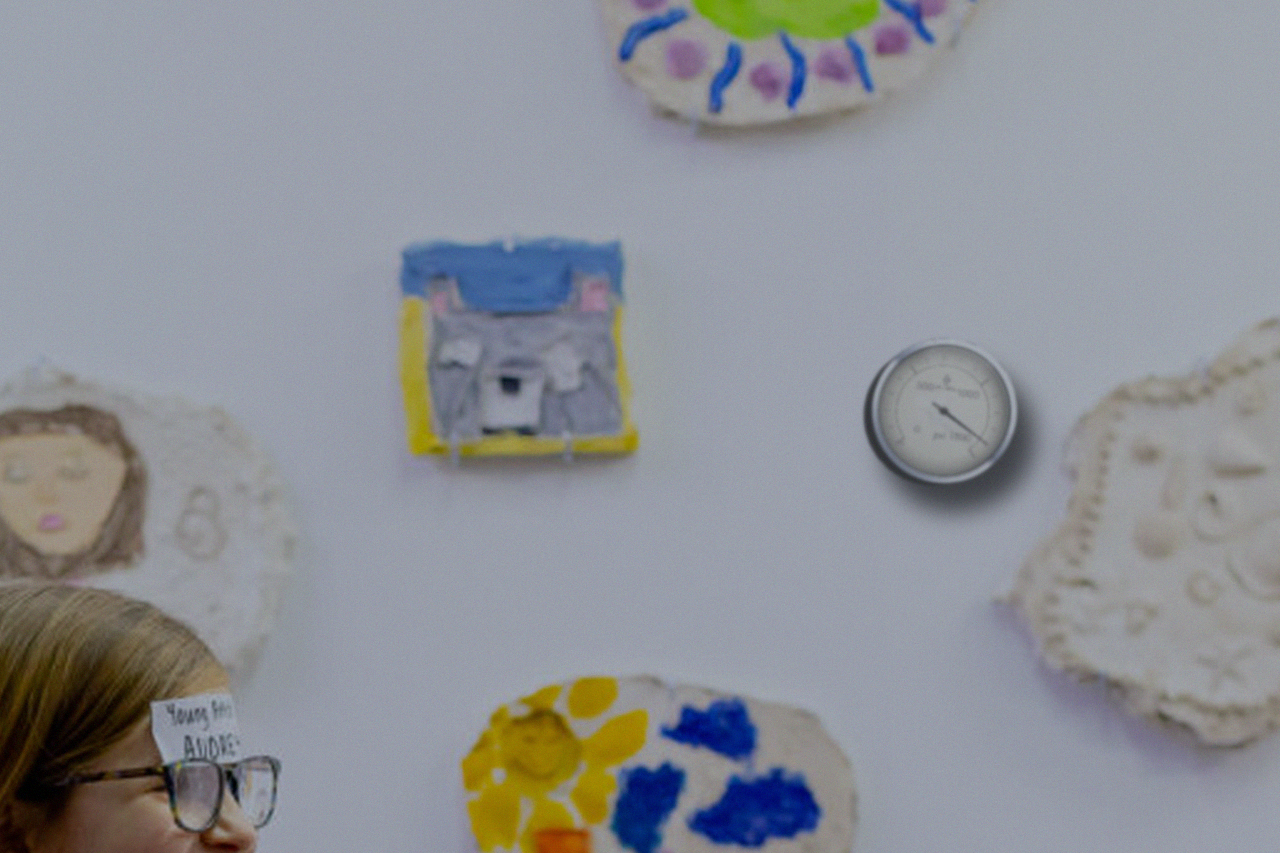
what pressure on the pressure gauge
1400 psi
